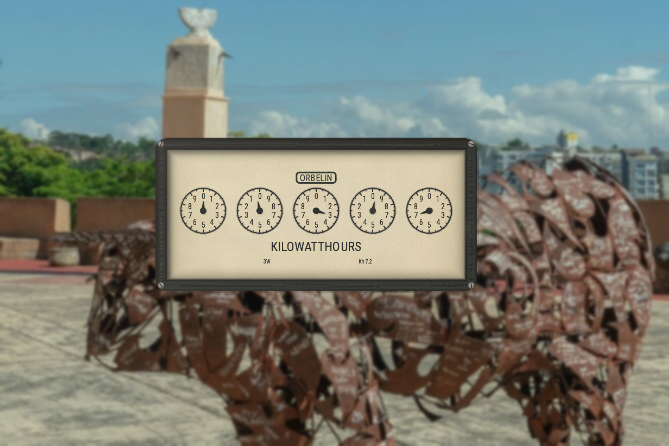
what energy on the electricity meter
297 kWh
